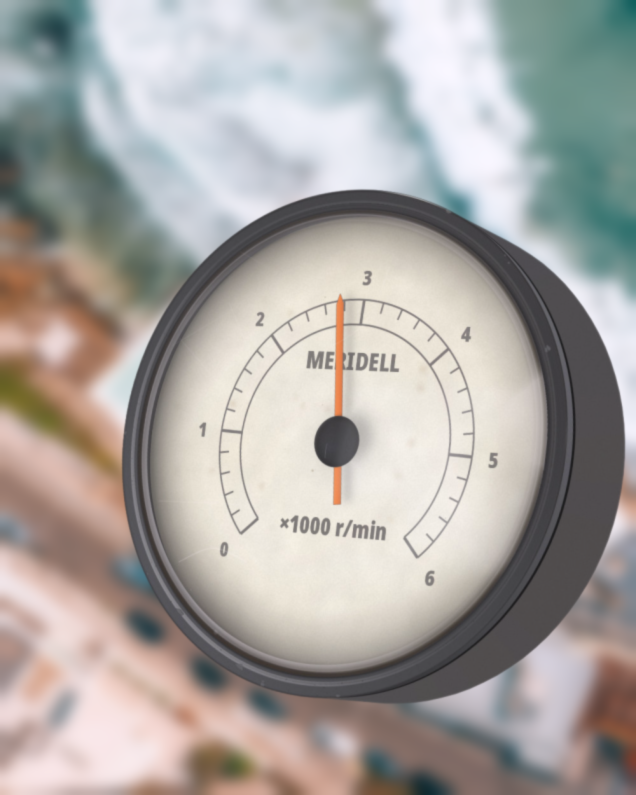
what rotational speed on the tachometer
2800 rpm
